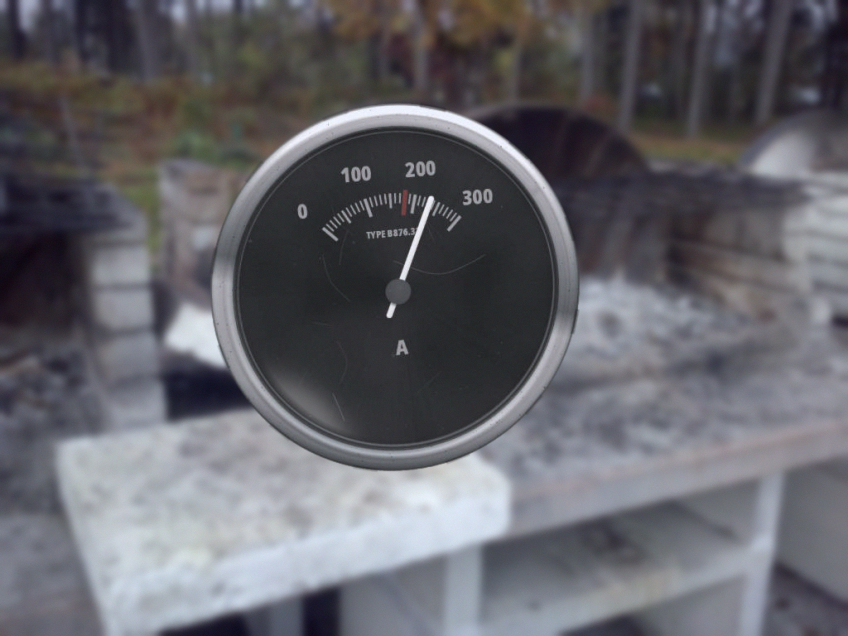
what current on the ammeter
230 A
